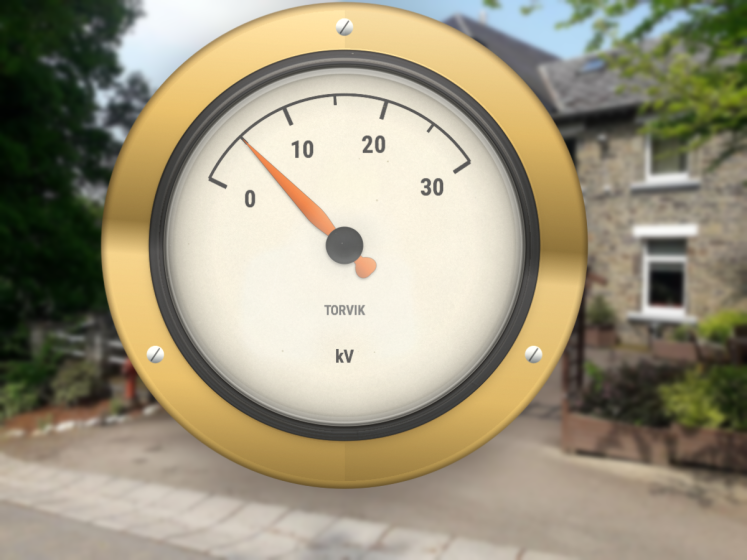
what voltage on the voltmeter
5 kV
